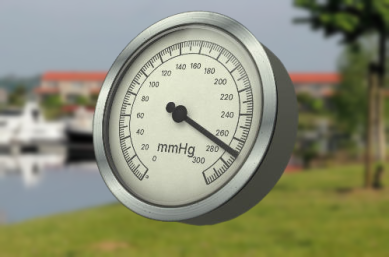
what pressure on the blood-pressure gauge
270 mmHg
